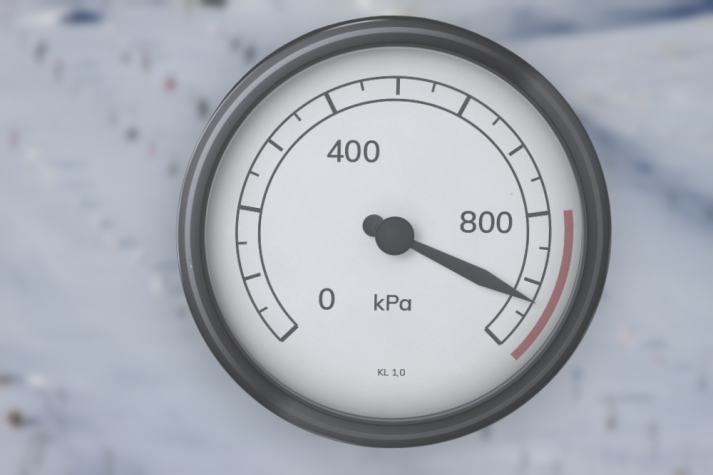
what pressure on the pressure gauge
925 kPa
